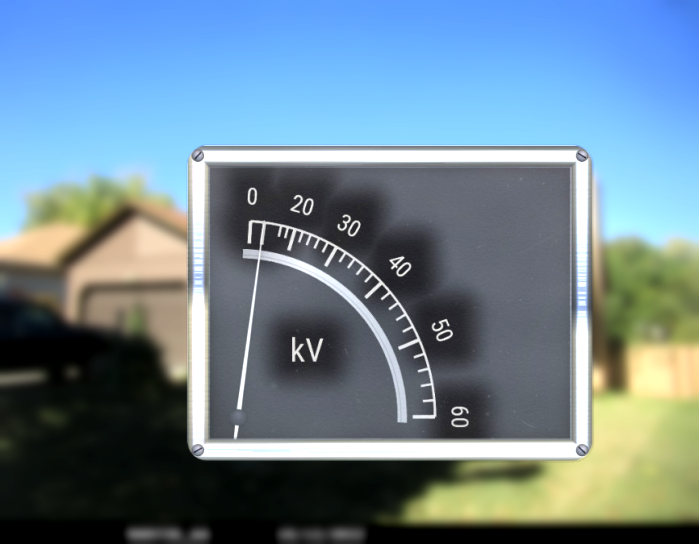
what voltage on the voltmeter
10 kV
